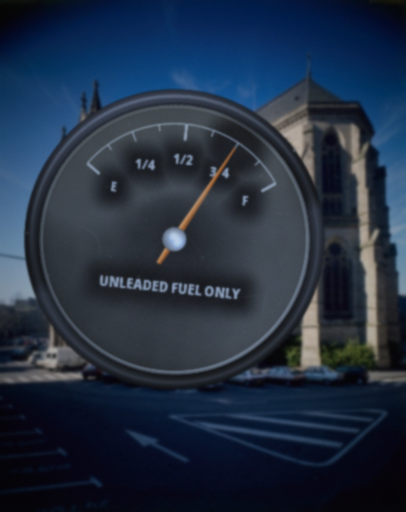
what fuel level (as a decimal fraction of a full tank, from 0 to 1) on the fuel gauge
0.75
